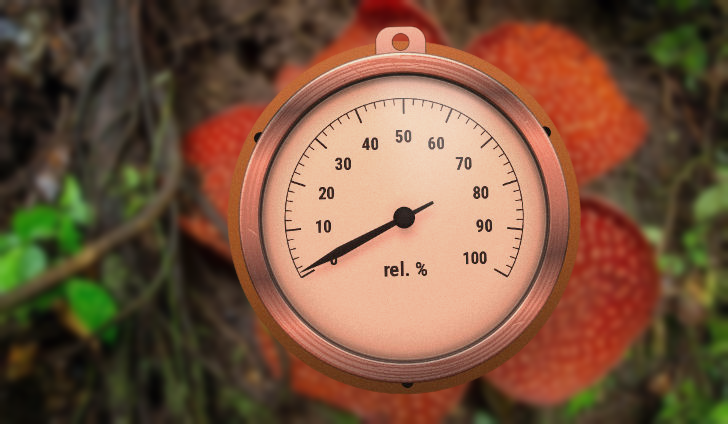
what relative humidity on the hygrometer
1 %
